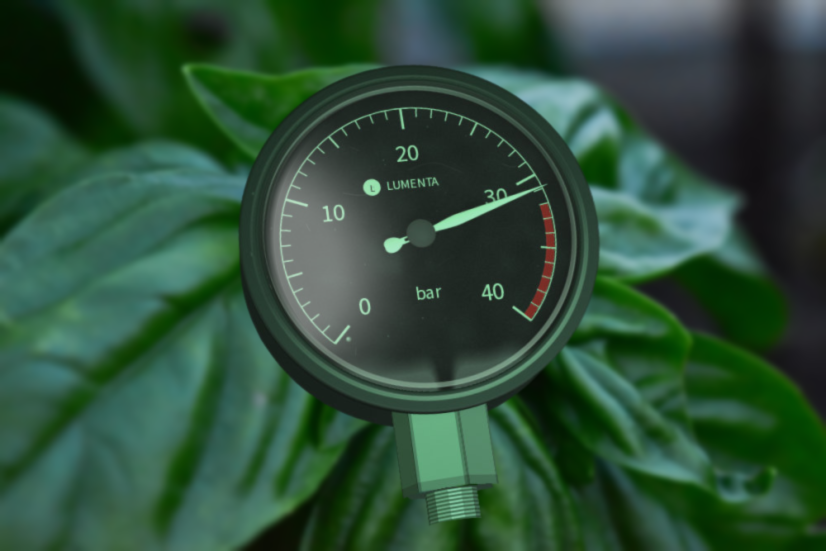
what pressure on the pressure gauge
31 bar
